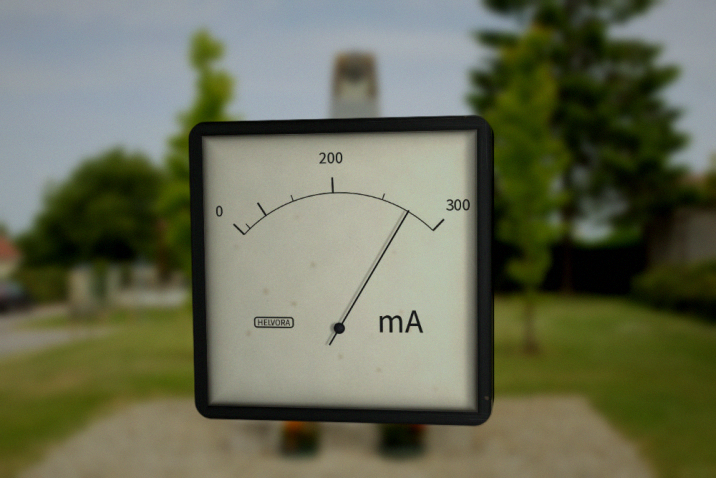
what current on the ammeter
275 mA
